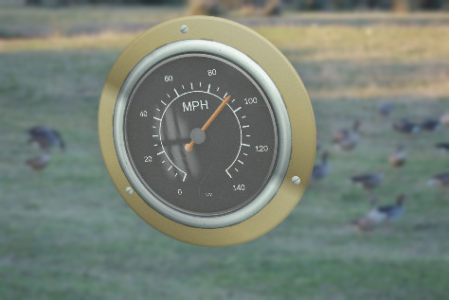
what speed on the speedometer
92.5 mph
